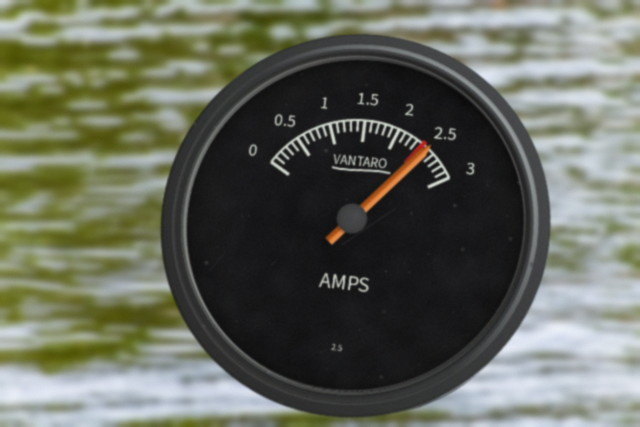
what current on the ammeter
2.5 A
